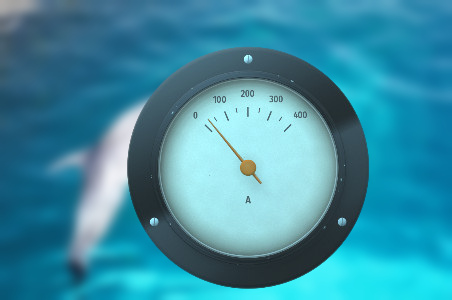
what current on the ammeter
25 A
